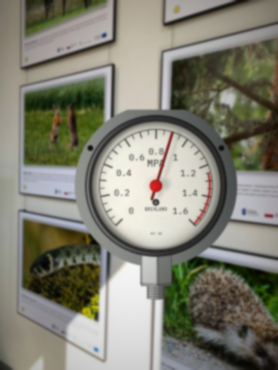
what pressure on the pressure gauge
0.9 MPa
